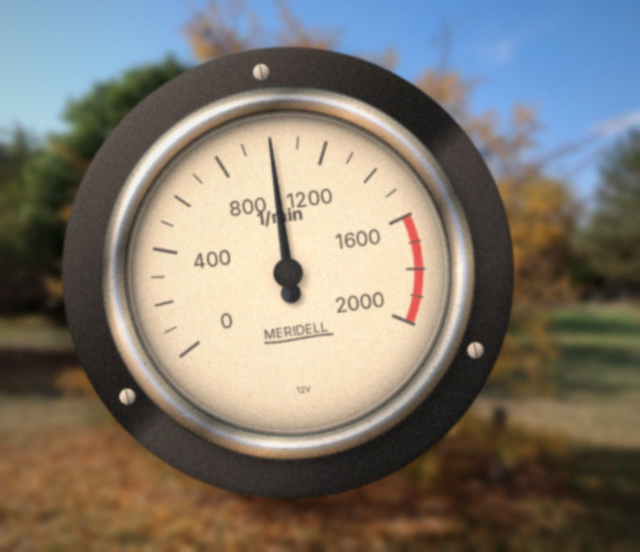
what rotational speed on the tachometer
1000 rpm
